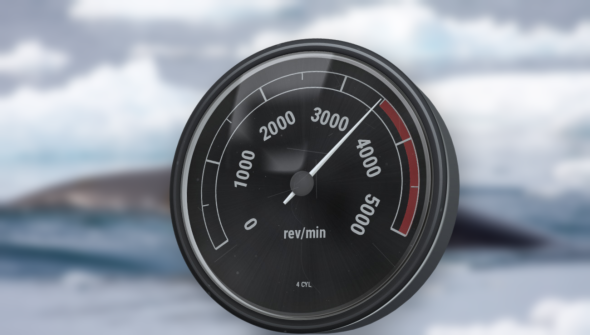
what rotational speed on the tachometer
3500 rpm
